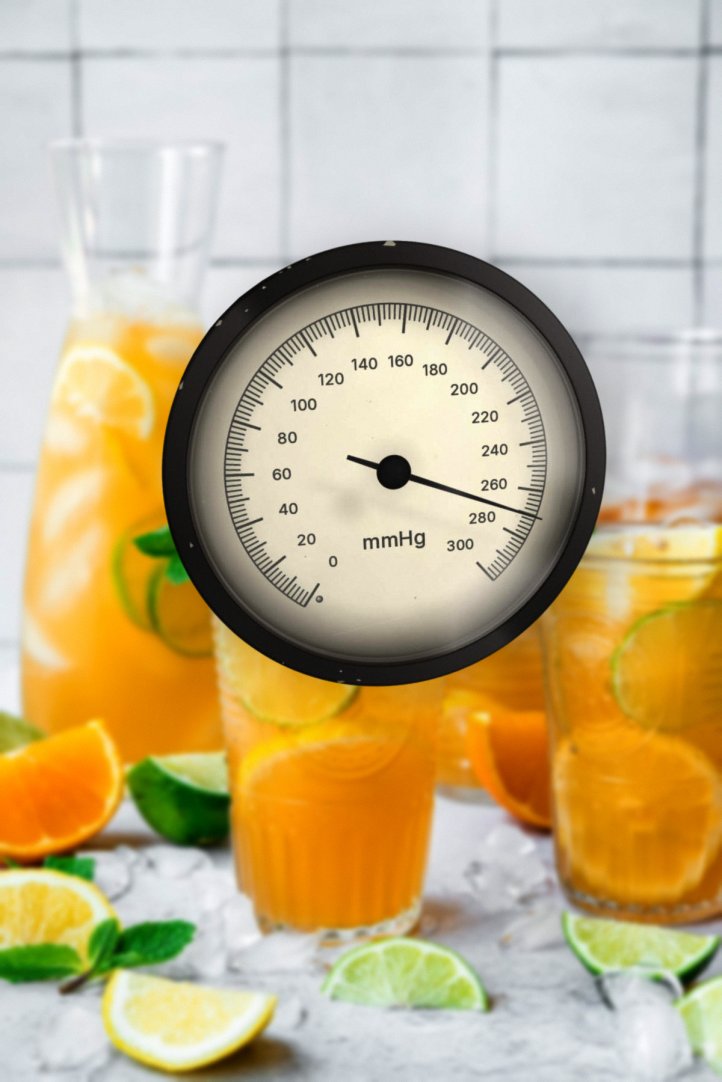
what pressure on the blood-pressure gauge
270 mmHg
